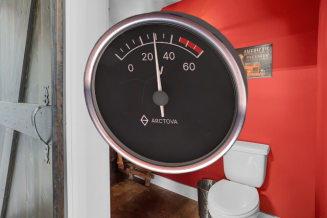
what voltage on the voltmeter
30 V
